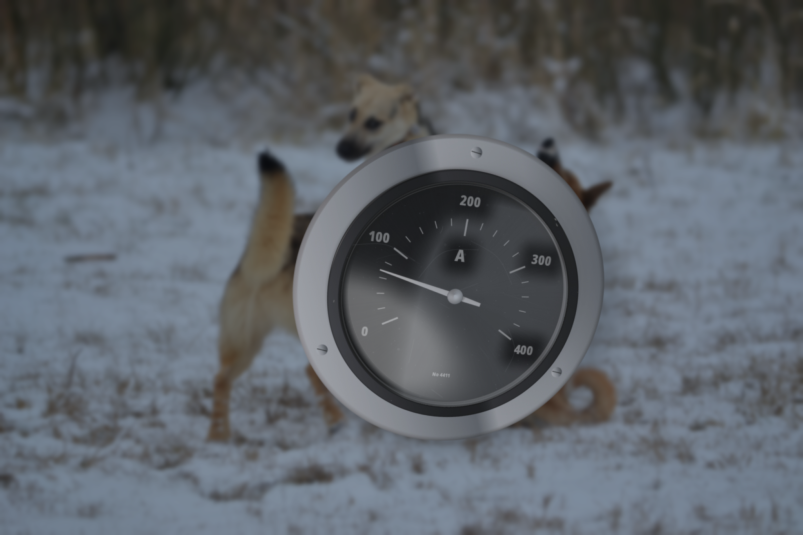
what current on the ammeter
70 A
